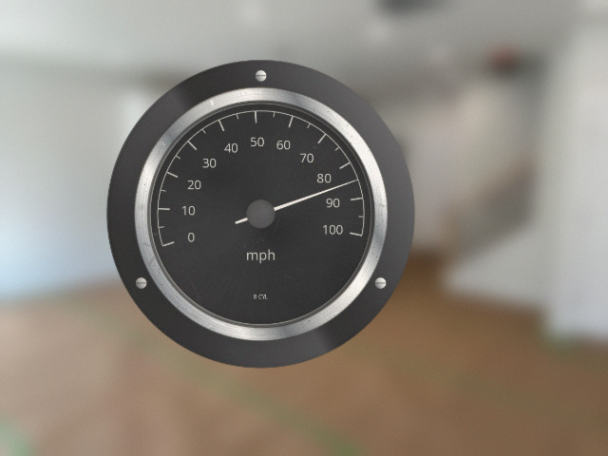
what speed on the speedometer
85 mph
